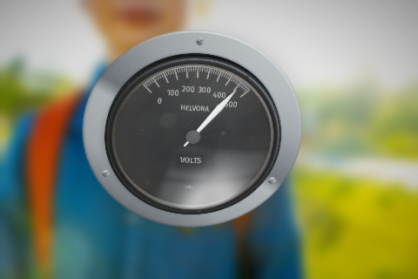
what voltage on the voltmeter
450 V
